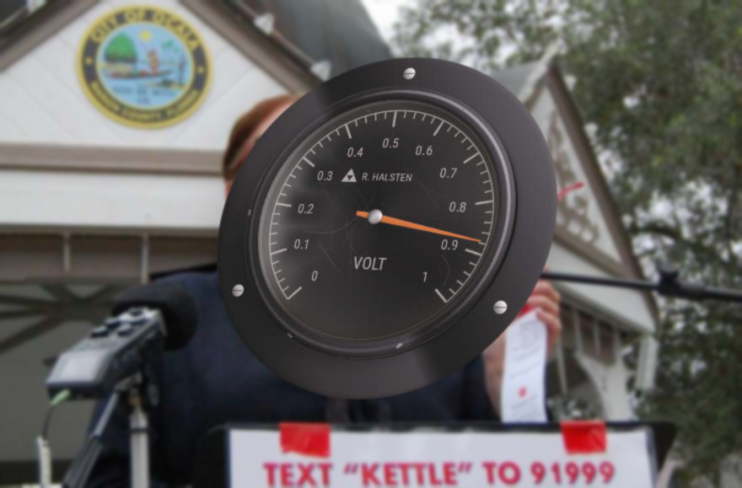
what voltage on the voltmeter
0.88 V
